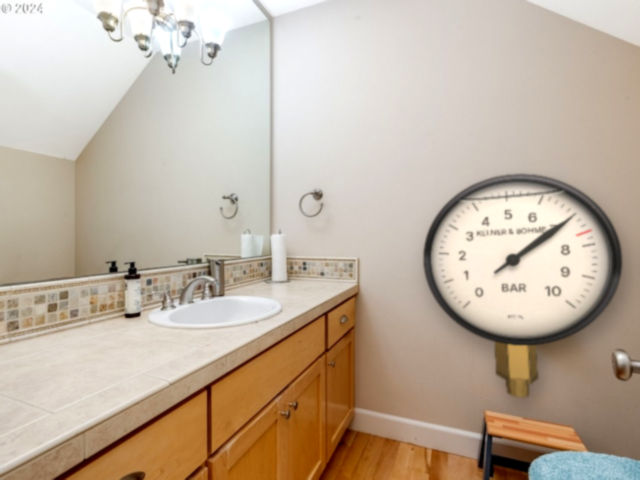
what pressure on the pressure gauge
7 bar
